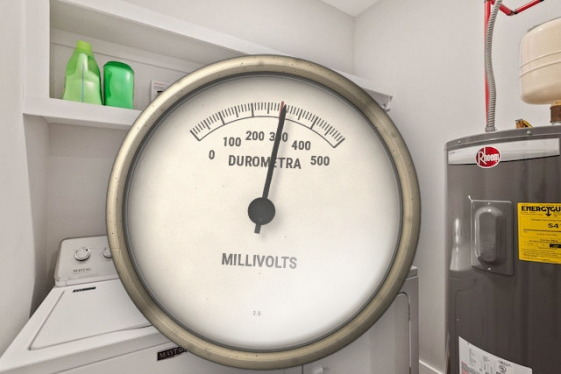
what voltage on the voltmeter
300 mV
